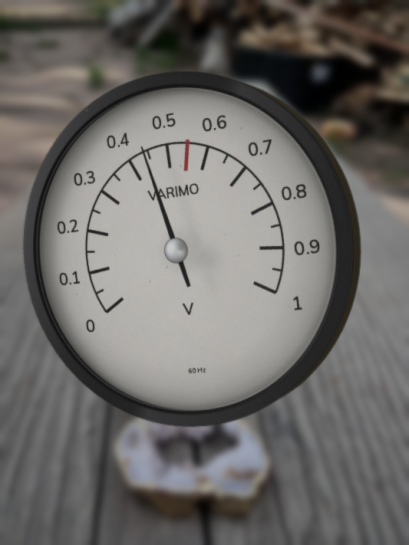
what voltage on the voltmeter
0.45 V
